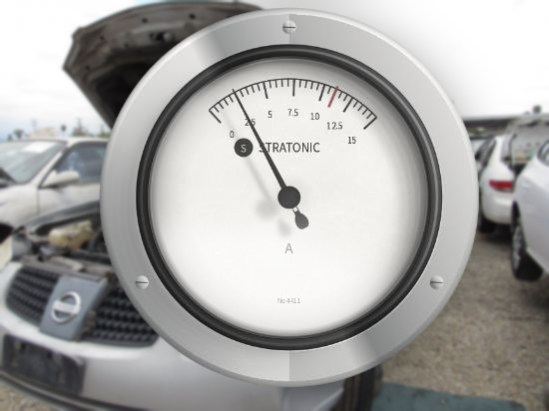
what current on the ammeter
2.5 A
